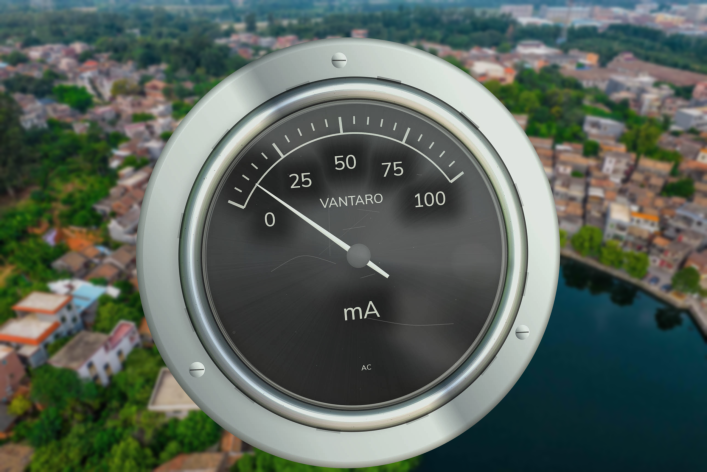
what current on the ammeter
10 mA
